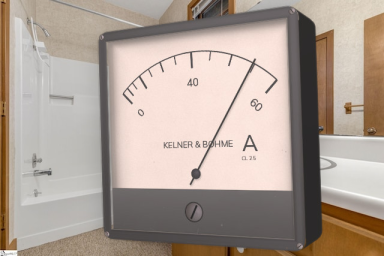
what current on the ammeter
55 A
